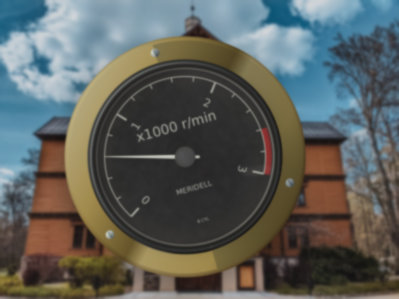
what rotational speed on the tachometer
600 rpm
